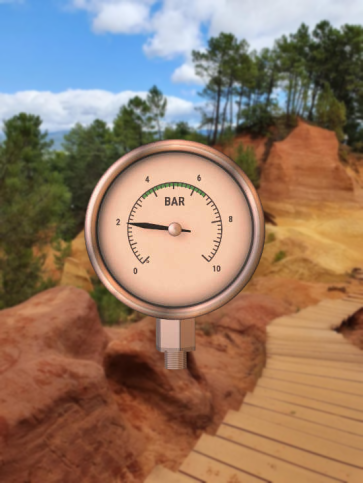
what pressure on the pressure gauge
2 bar
